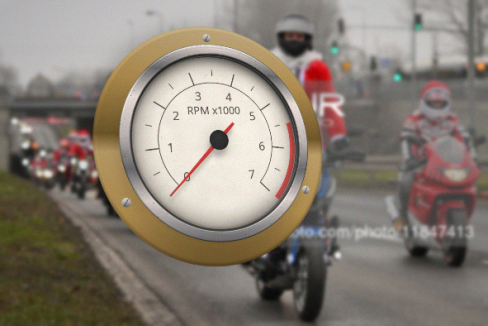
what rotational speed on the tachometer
0 rpm
